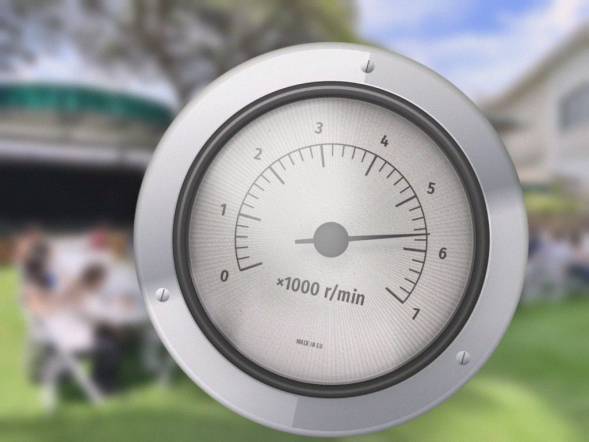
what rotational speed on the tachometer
5700 rpm
